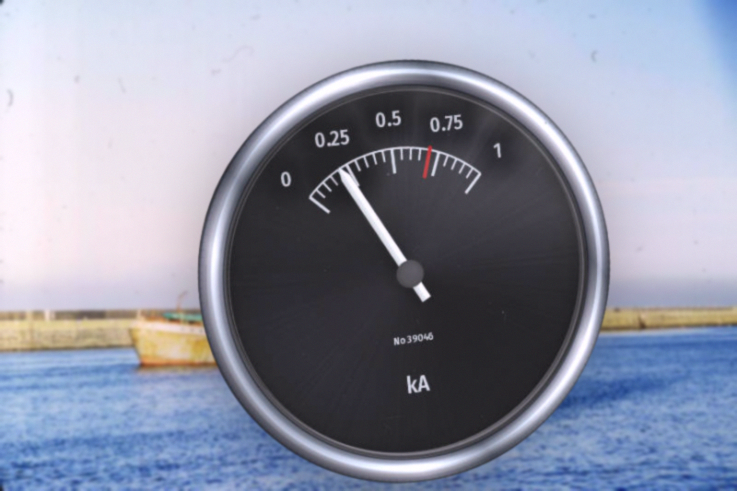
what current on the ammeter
0.2 kA
